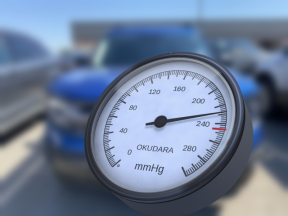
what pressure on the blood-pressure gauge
230 mmHg
